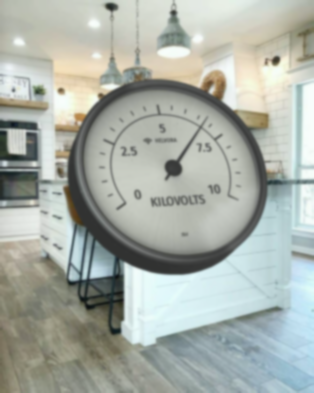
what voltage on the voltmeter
6.75 kV
